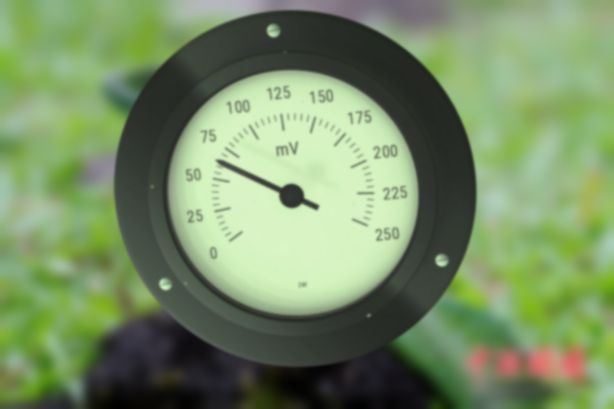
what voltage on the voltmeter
65 mV
